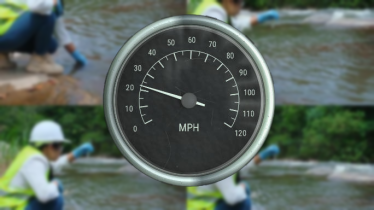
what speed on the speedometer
22.5 mph
